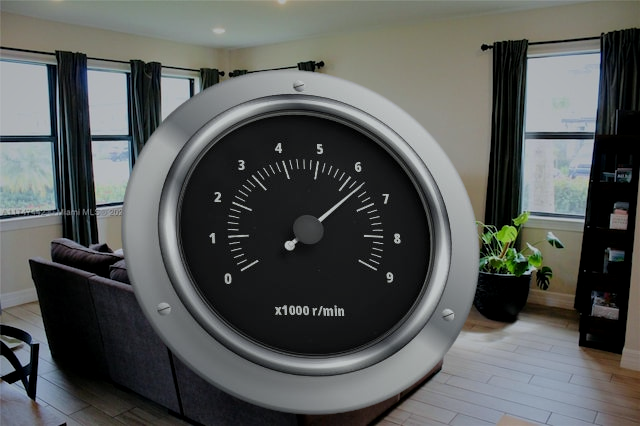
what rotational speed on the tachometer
6400 rpm
